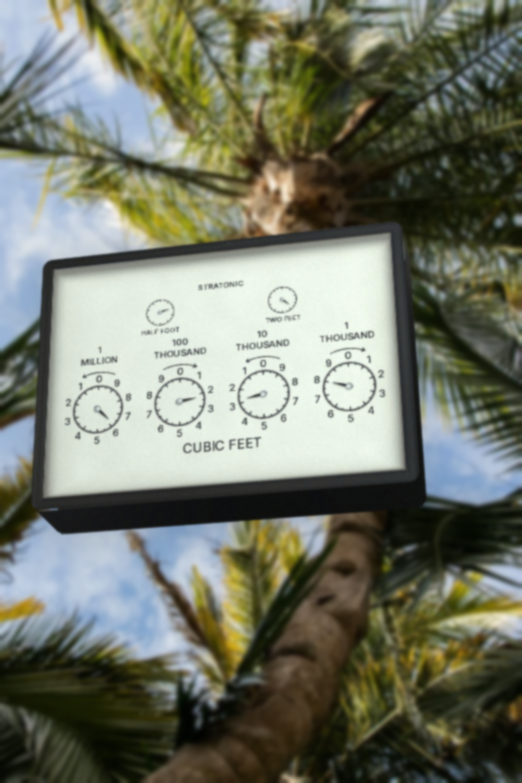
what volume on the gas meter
622800 ft³
